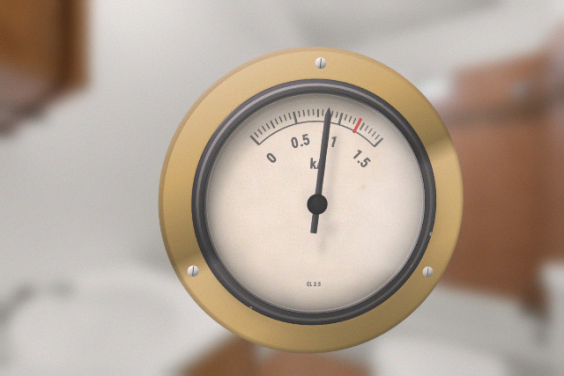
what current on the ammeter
0.85 kA
